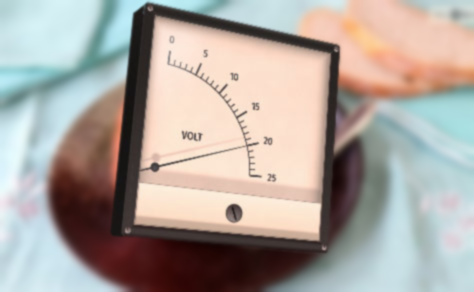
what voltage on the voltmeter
20 V
